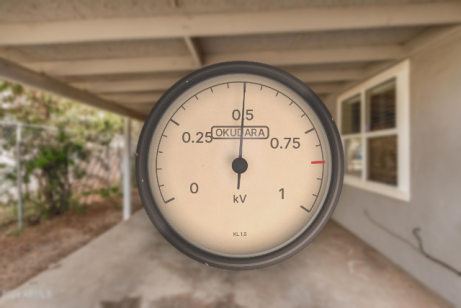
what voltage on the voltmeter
0.5 kV
